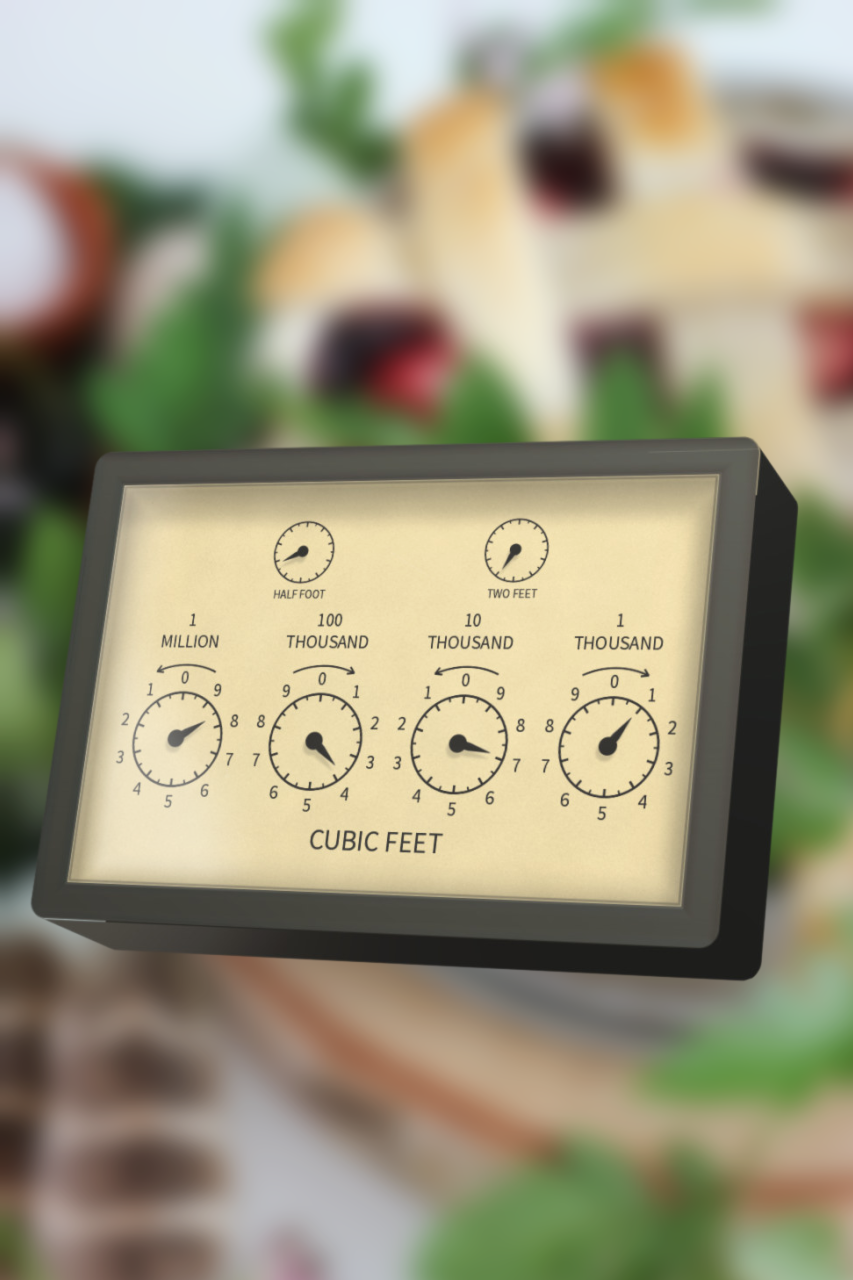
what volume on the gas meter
837100 ft³
